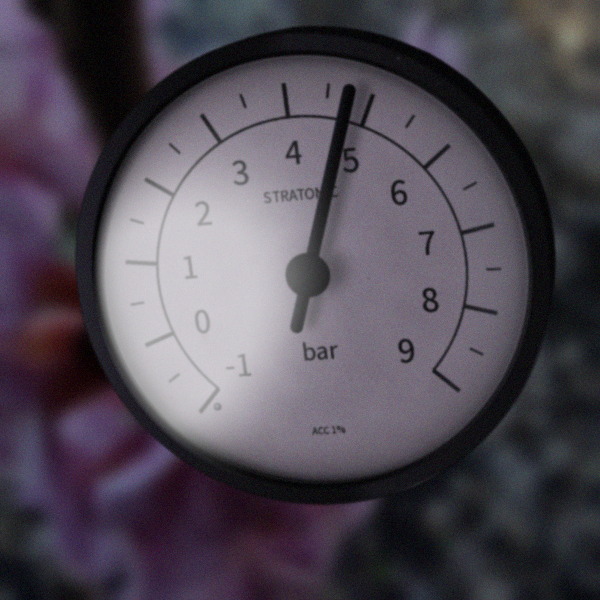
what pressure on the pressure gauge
4.75 bar
